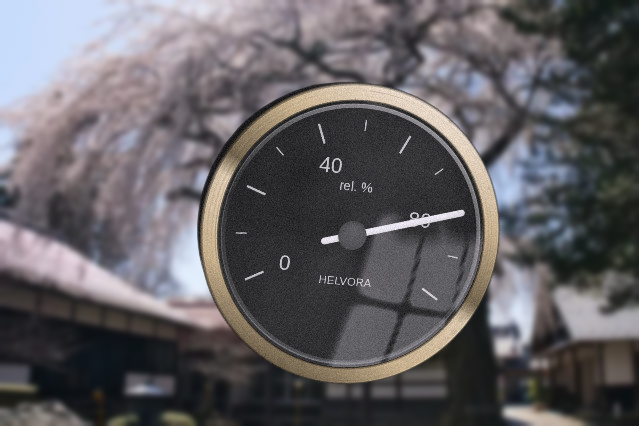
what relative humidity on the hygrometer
80 %
